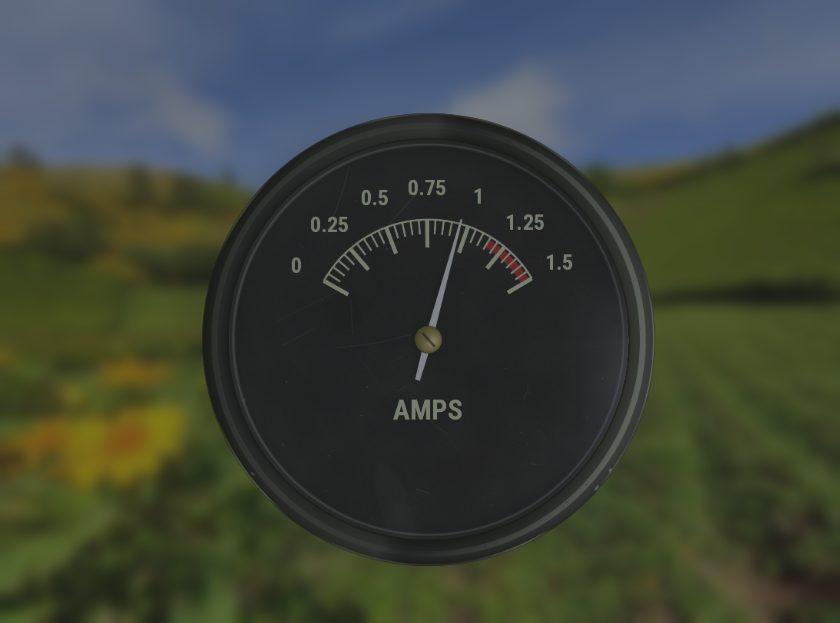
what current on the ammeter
0.95 A
